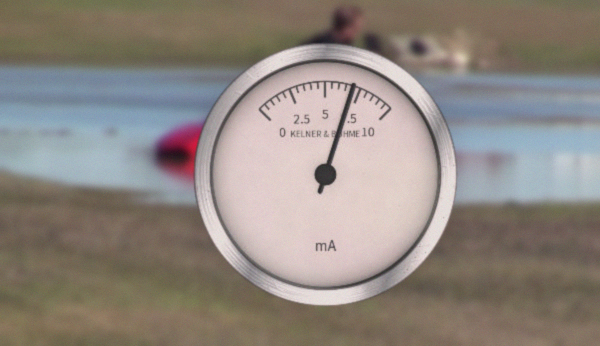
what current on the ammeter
7 mA
